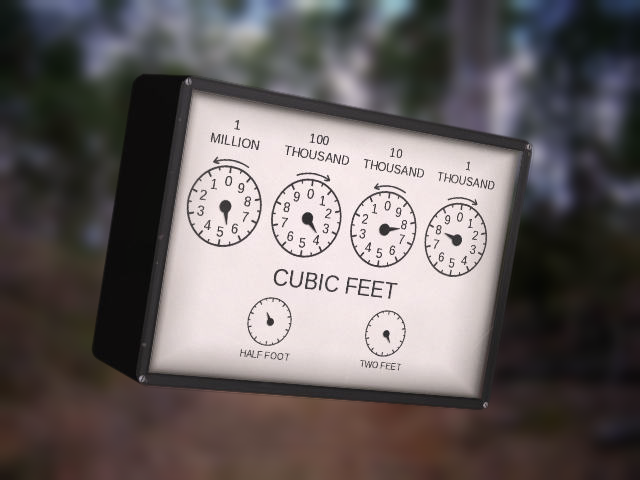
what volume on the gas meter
537800 ft³
